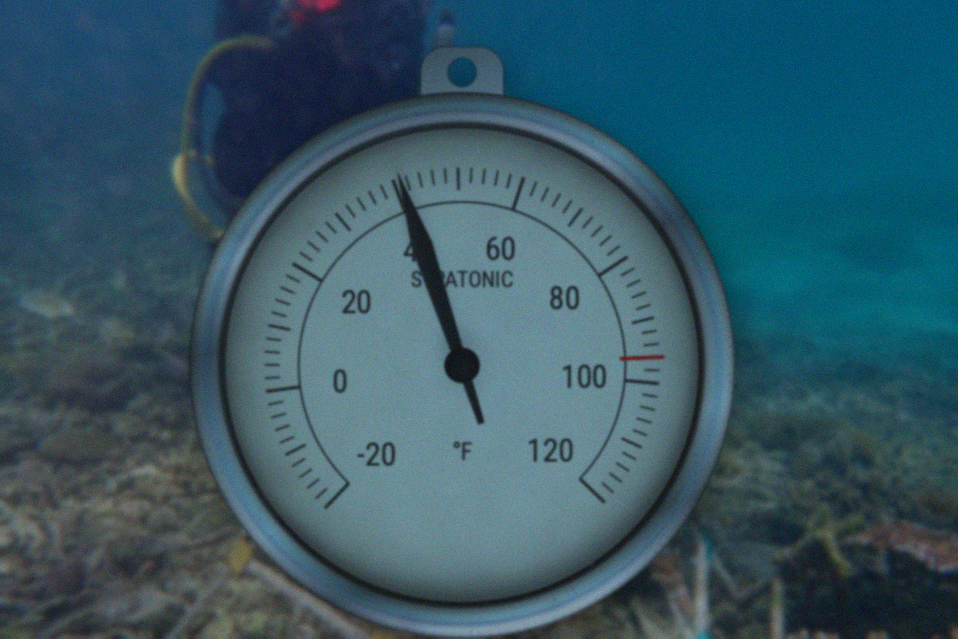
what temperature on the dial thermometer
41 °F
